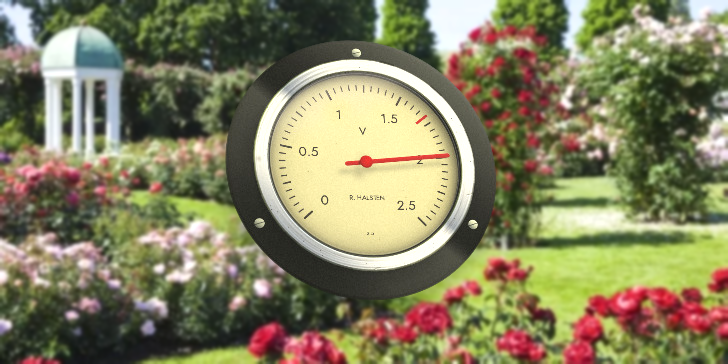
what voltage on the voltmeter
2 V
